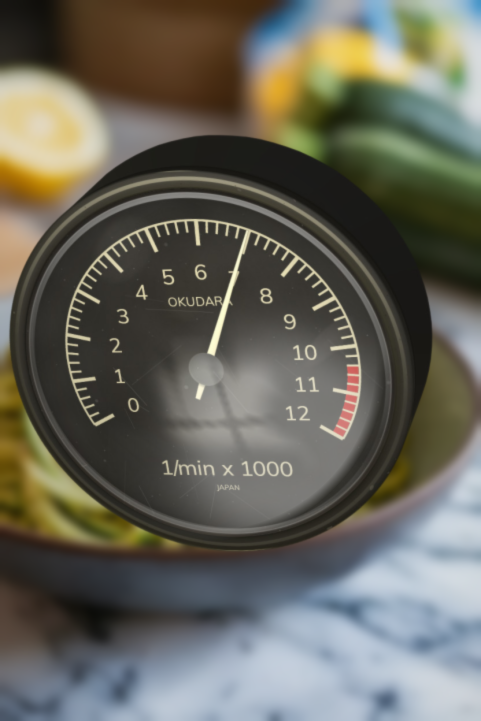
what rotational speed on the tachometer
7000 rpm
